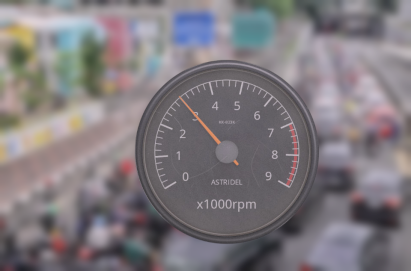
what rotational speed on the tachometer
3000 rpm
